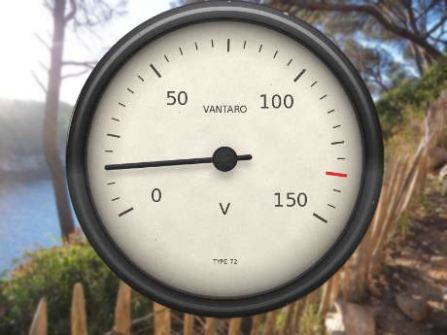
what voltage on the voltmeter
15 V
